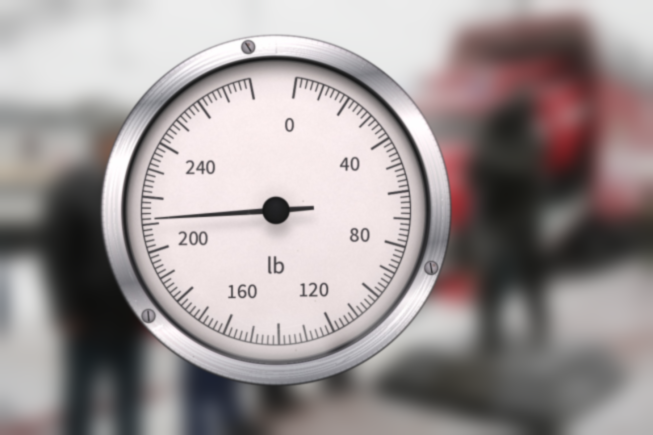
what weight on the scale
212 lb
